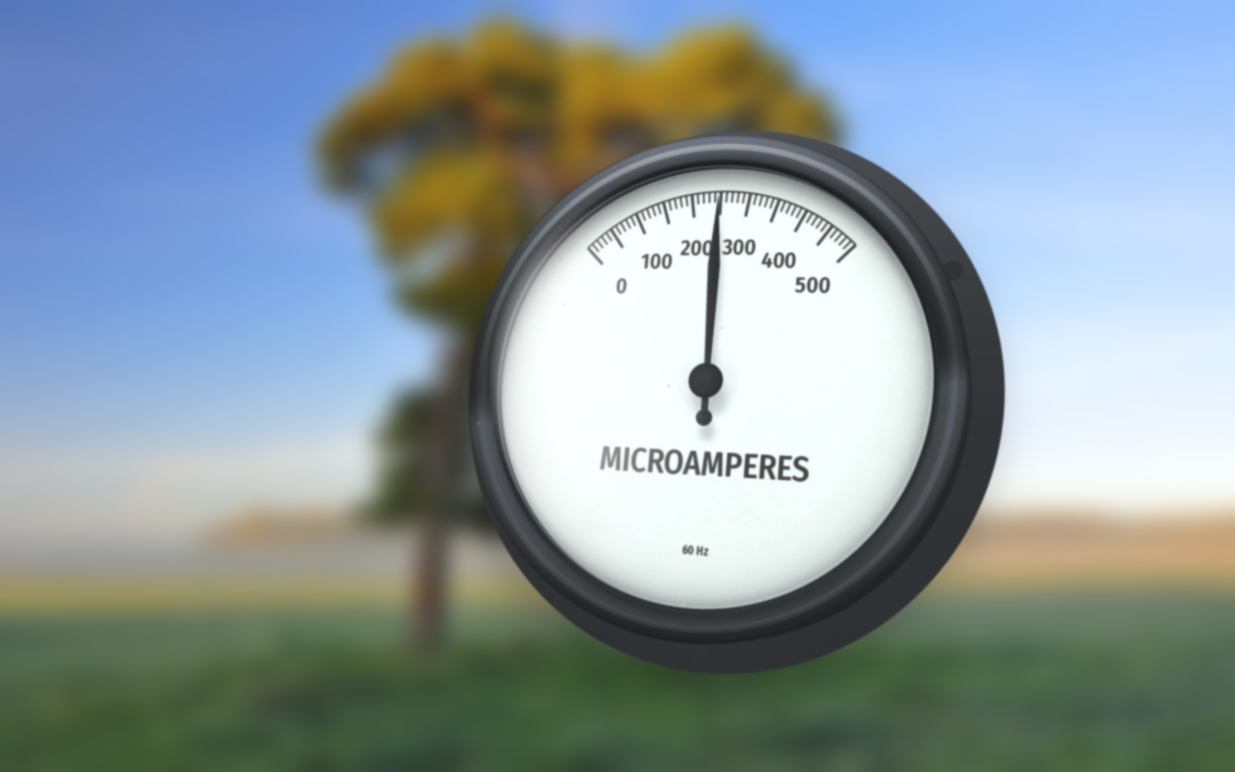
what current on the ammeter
250 µA
